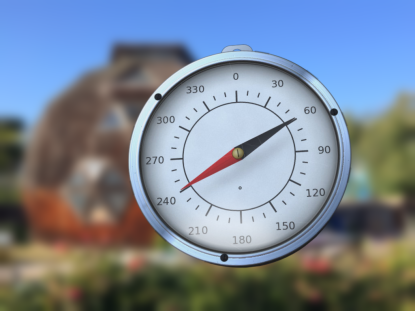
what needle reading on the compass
240 °
